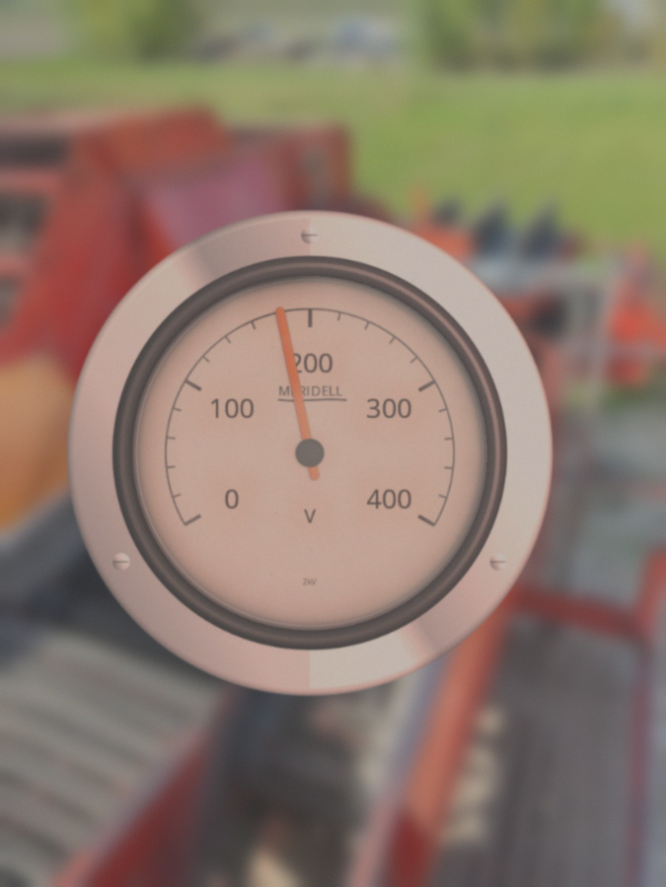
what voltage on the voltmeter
180 V
